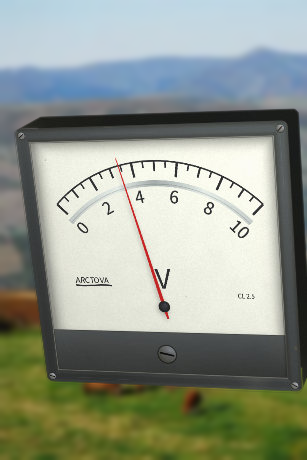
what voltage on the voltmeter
3.5 V
